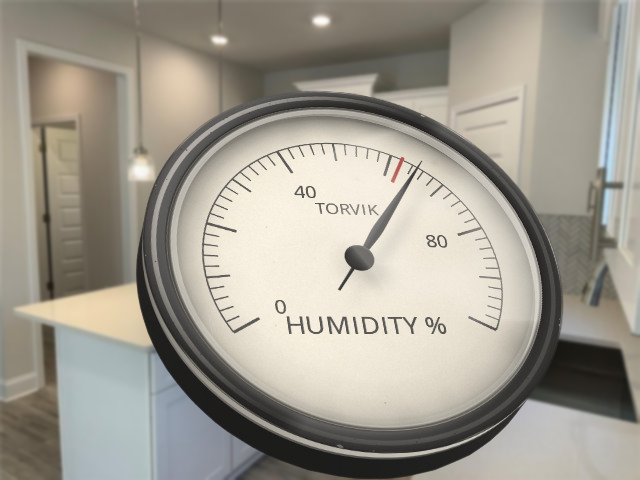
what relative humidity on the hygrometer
65 %
